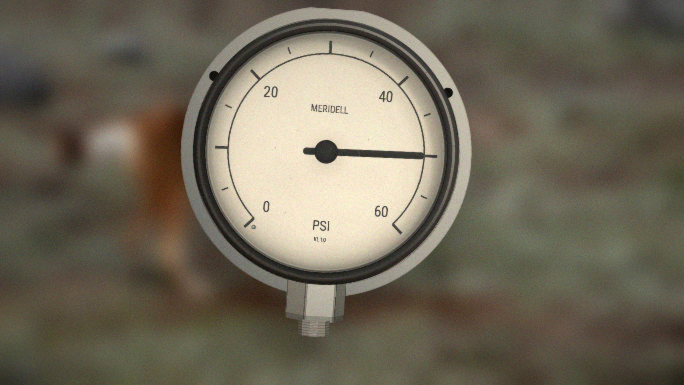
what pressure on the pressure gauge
50 psi
